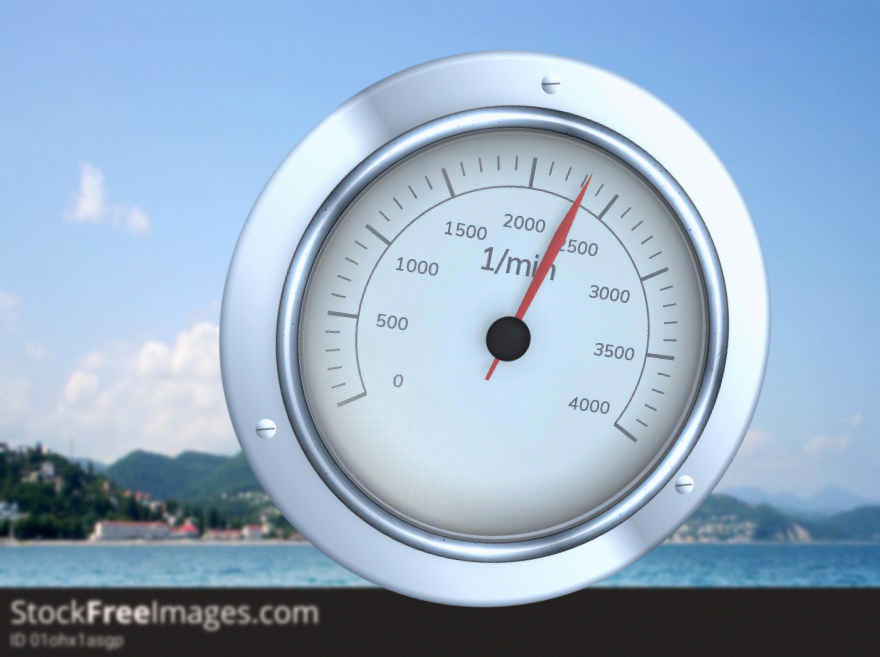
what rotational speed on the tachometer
2300 rpm
